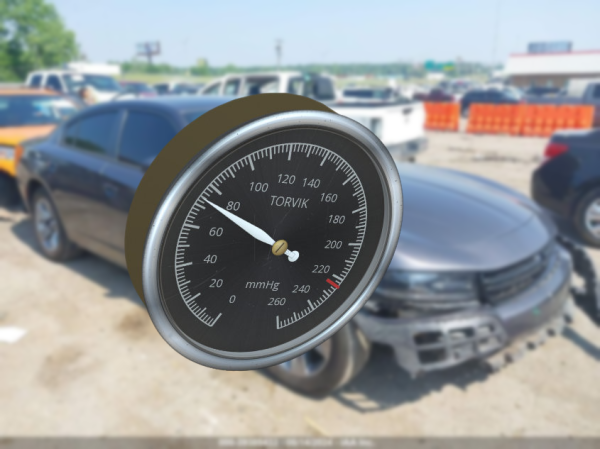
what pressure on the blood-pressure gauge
74 mmHg
